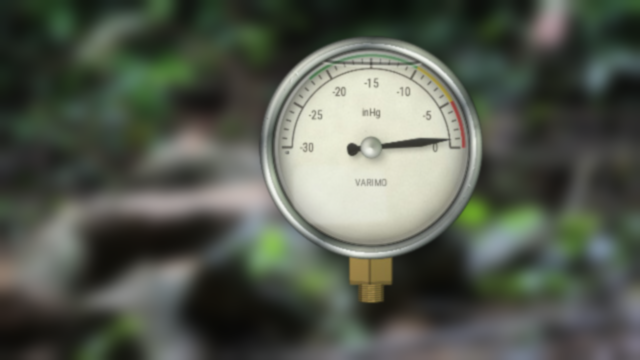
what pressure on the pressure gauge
-1 inHg
